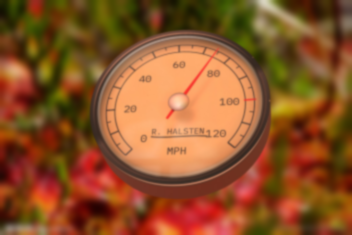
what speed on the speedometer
75 mph
